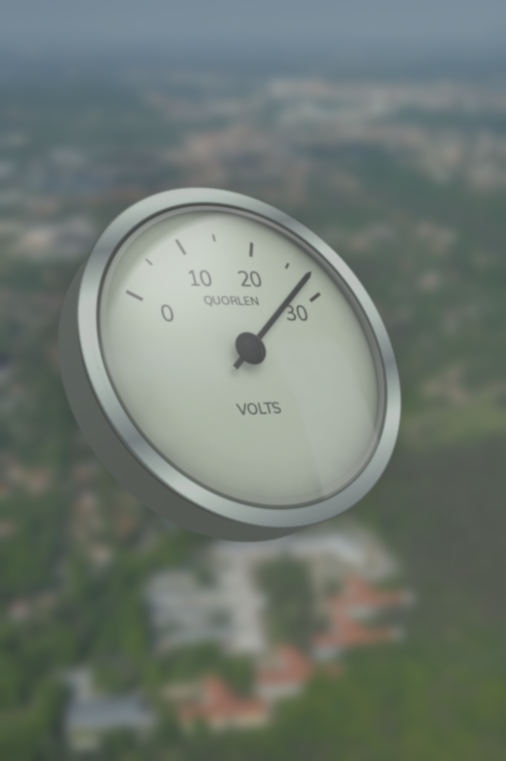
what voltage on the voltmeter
27.5 V
